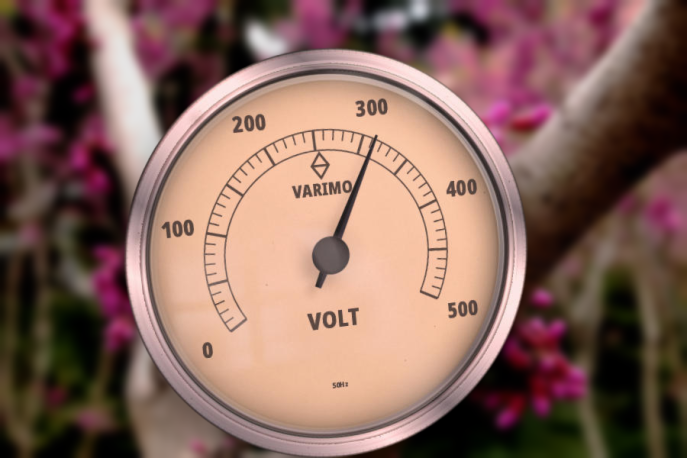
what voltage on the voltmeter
310 V
